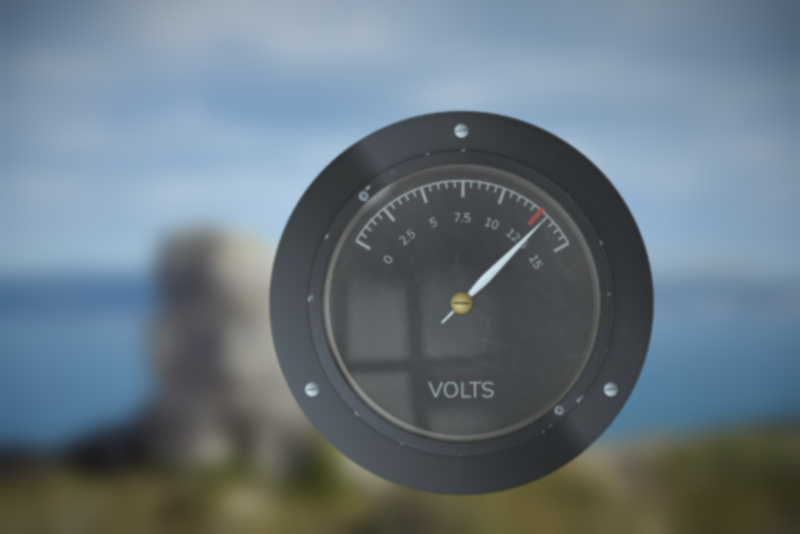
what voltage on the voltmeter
13 V
